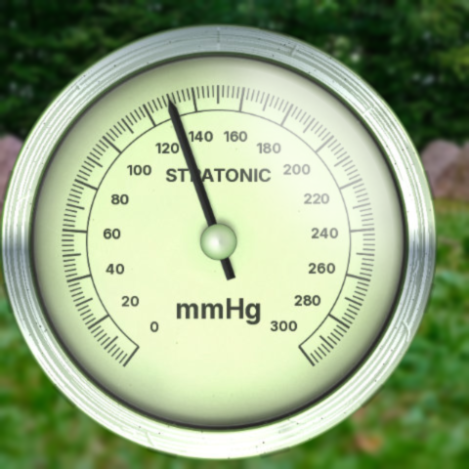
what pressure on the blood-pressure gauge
130 mmHg
